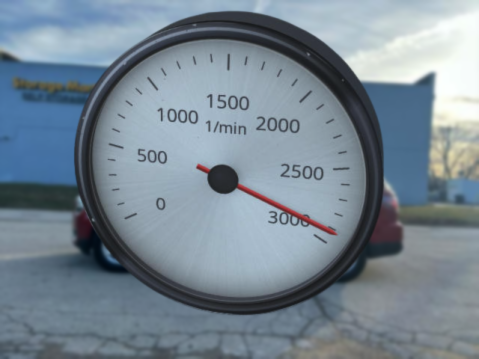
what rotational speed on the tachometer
2900 rpm
